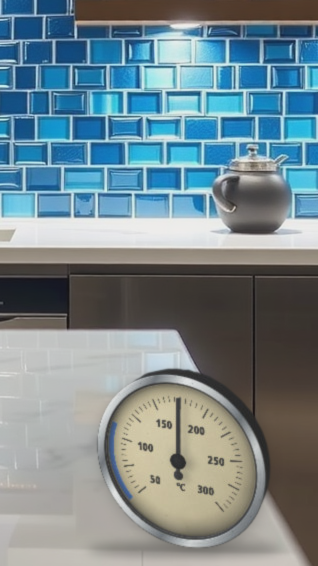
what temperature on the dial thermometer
175 °C
